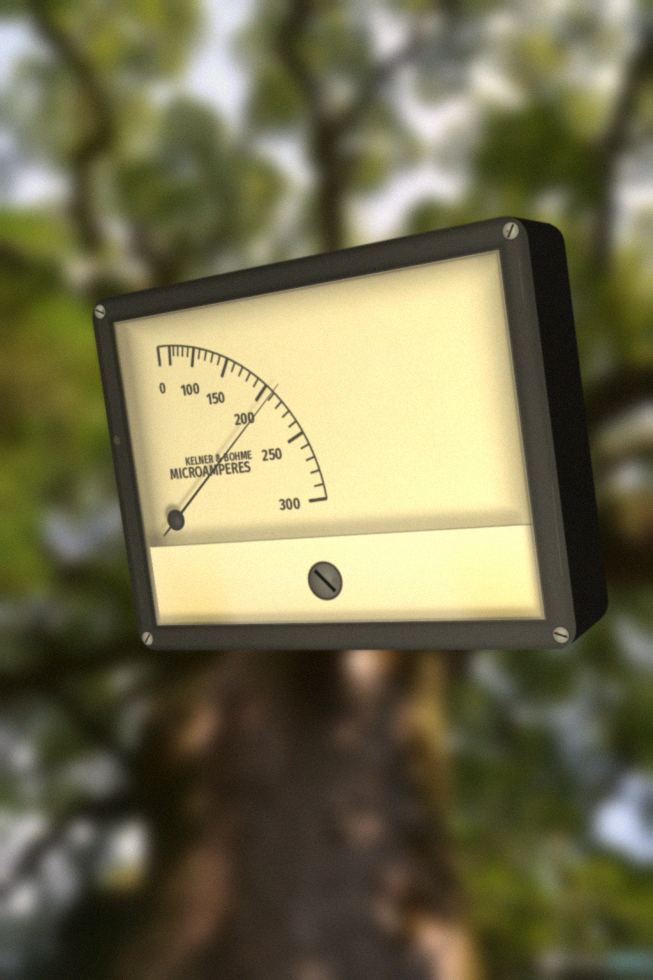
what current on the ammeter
210 µA
